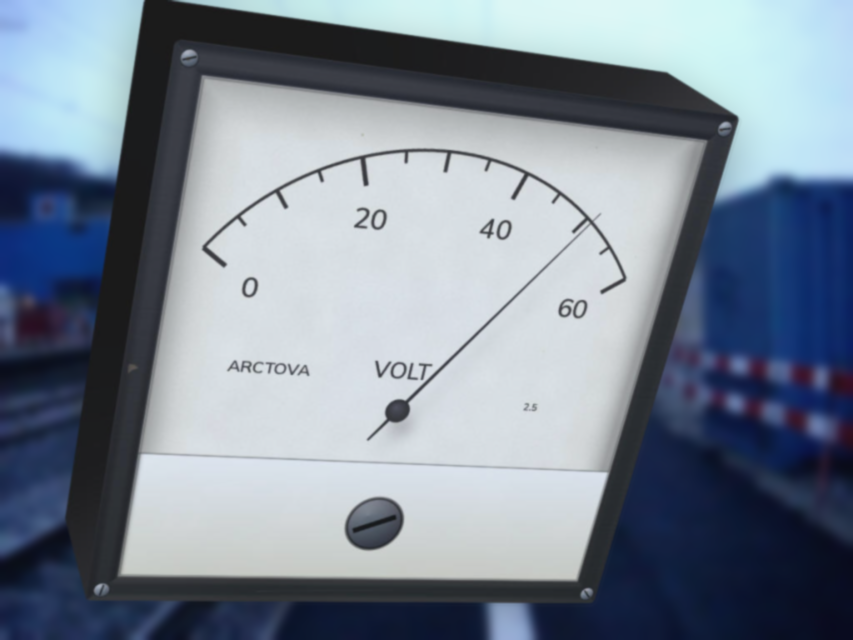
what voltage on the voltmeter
50 V
